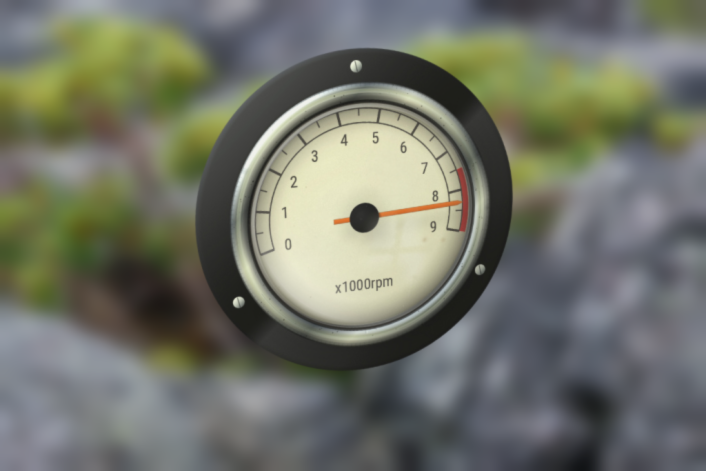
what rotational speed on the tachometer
8250 rpm
